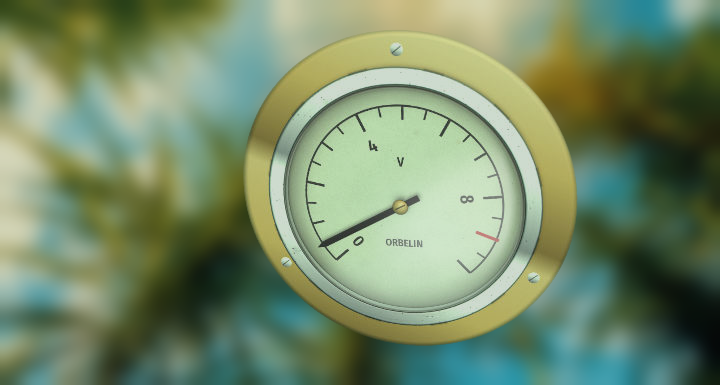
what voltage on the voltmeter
0.5 V
